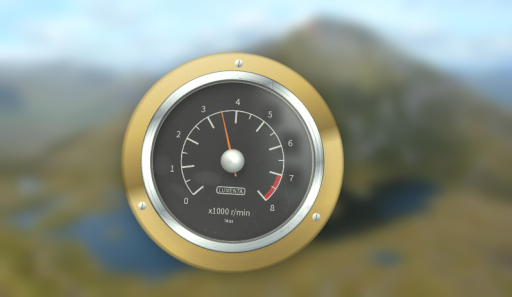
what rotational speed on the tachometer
3500 rpm
